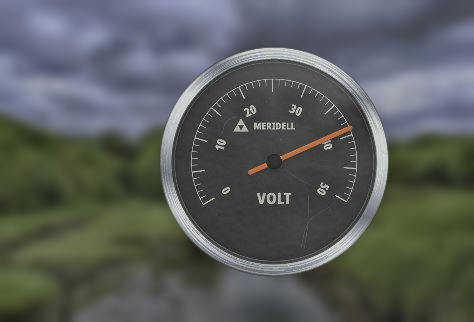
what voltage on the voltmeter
39 V
